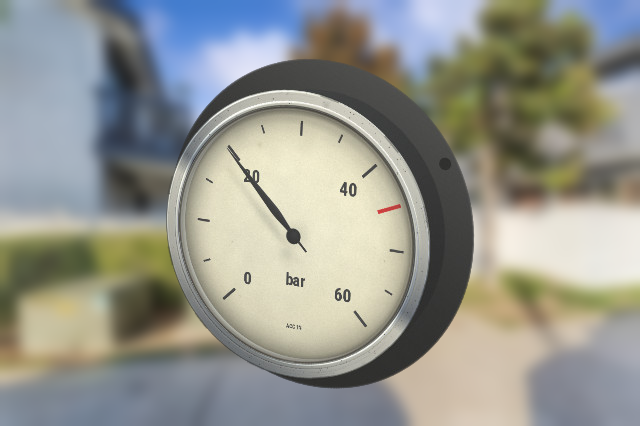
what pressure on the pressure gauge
20 bar
